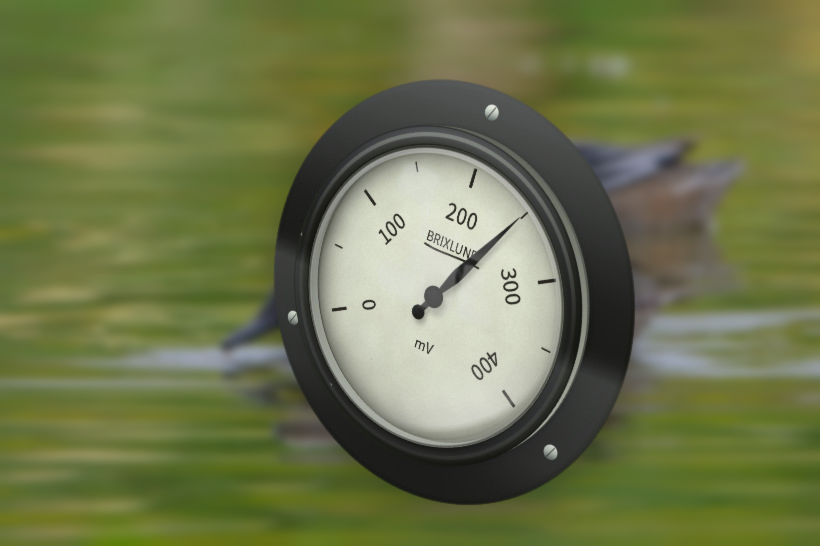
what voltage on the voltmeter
250 mV
